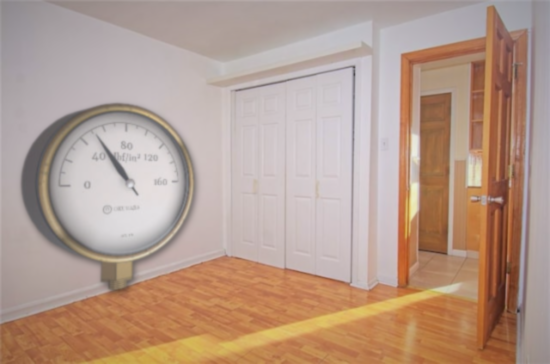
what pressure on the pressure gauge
50 psi
